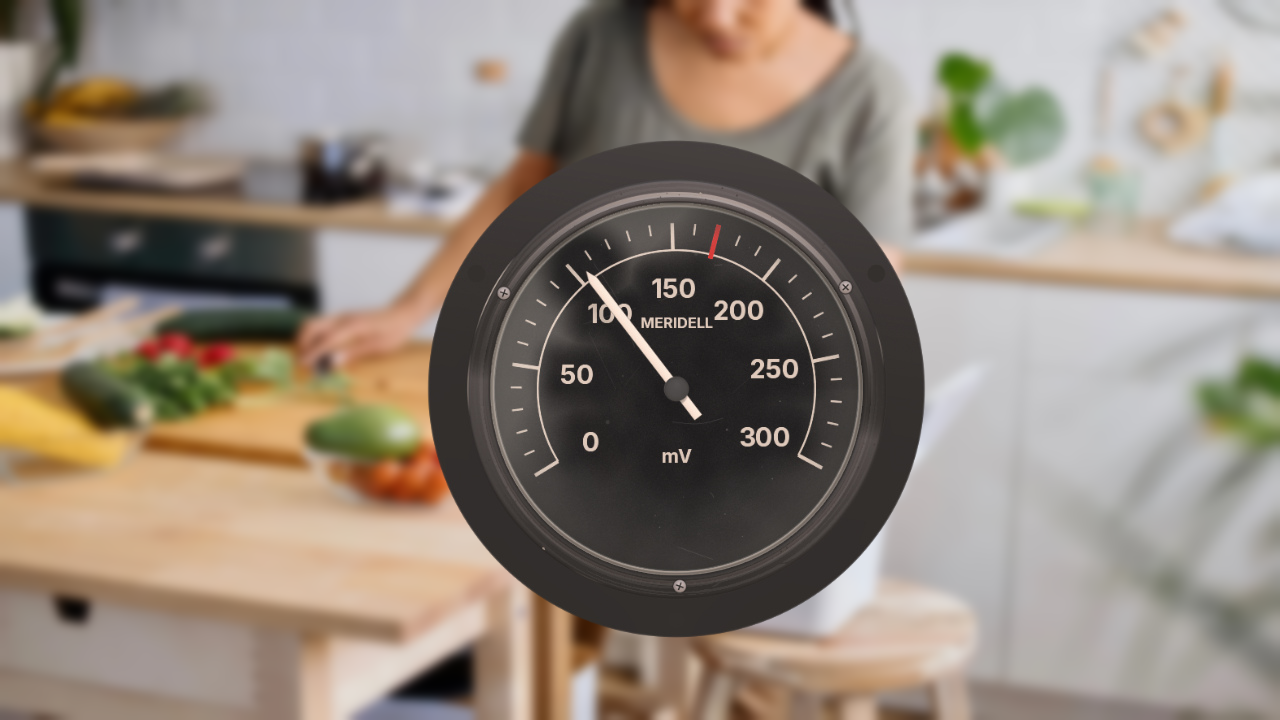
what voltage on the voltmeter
105 mV
